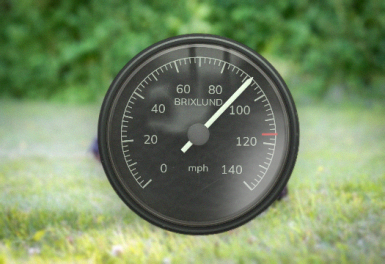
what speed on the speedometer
92 mph
